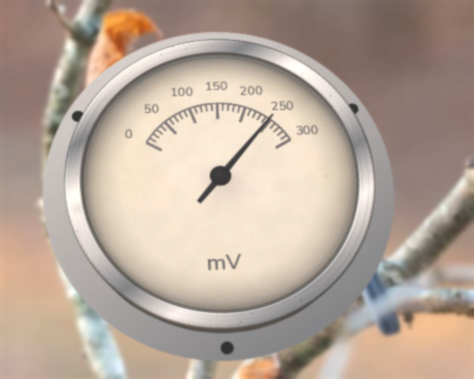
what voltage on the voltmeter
250 mV
